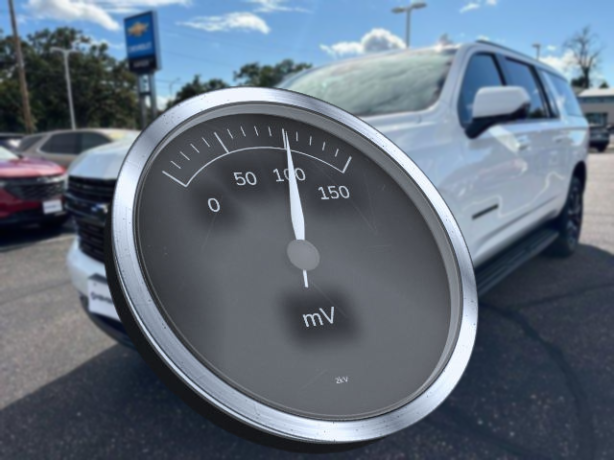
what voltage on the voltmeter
100 mV
